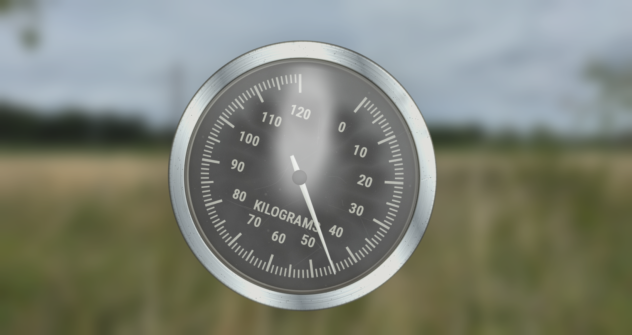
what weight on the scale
45 kg
